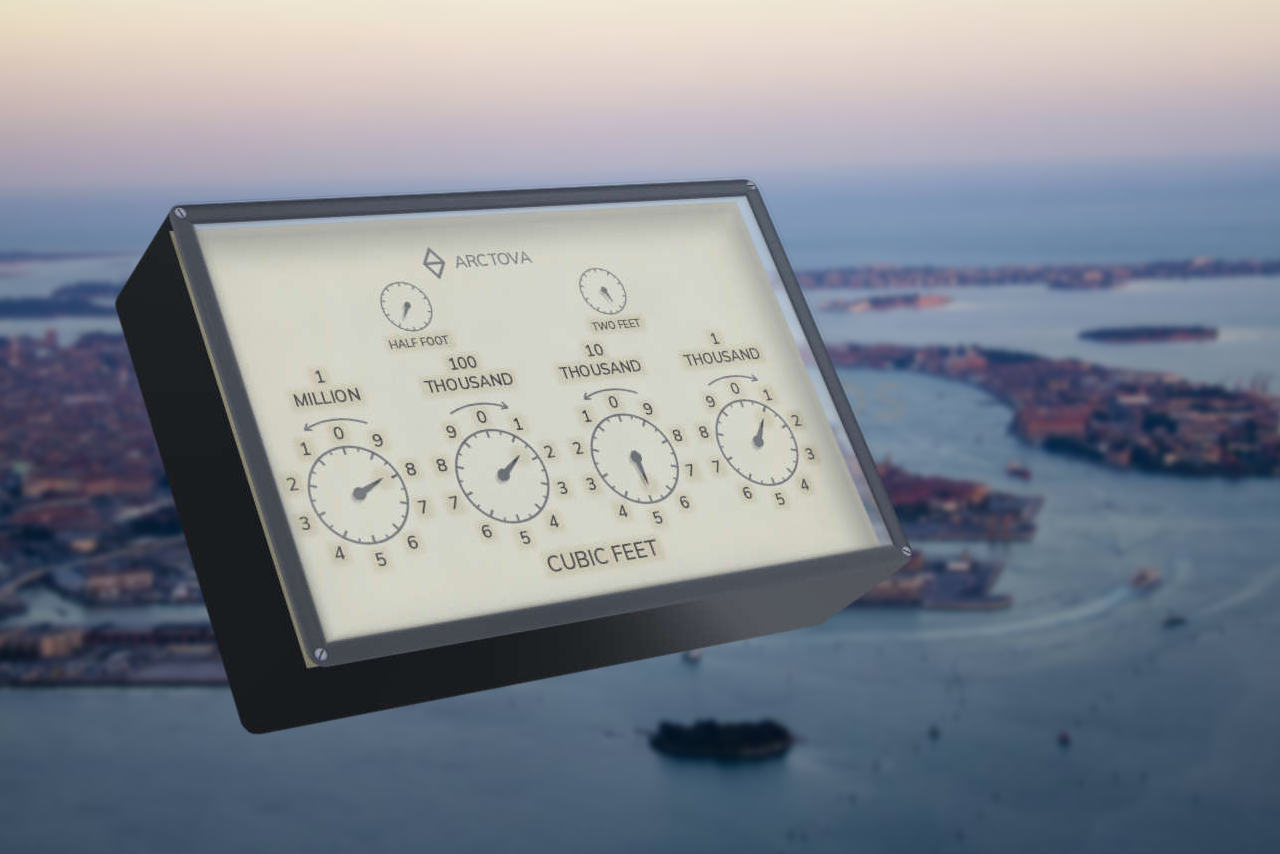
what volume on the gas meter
815100 ft³
